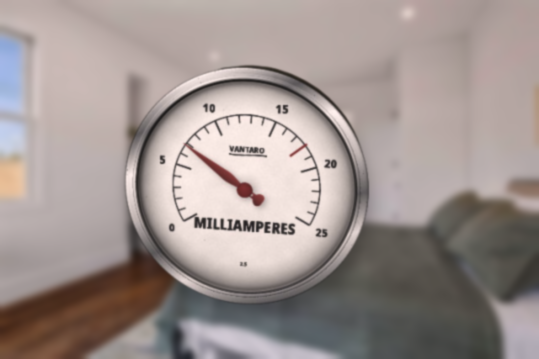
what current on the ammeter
7 mA
